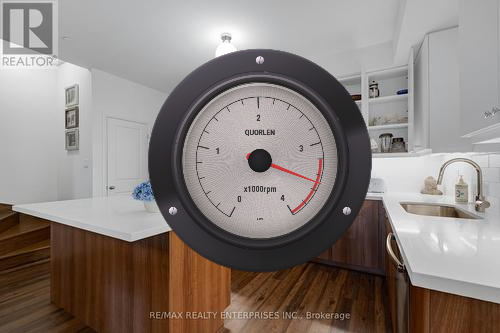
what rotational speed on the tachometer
3500 rpm
